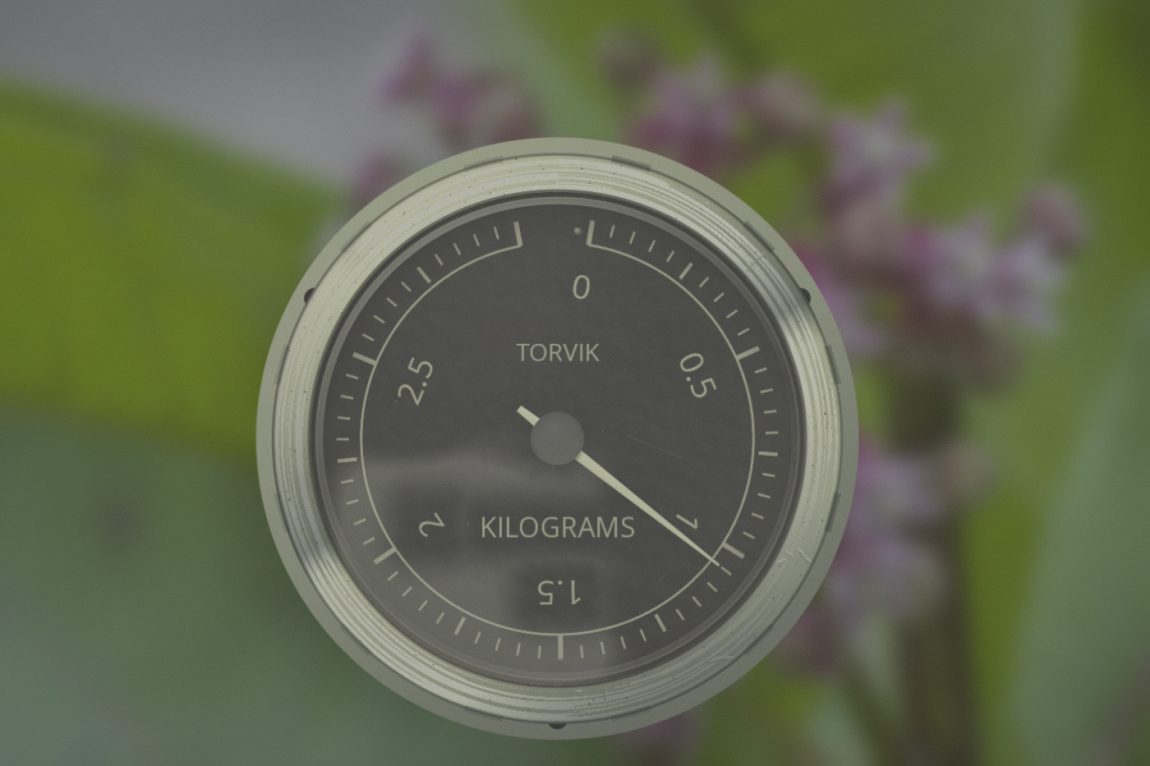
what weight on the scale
1.05 kg
